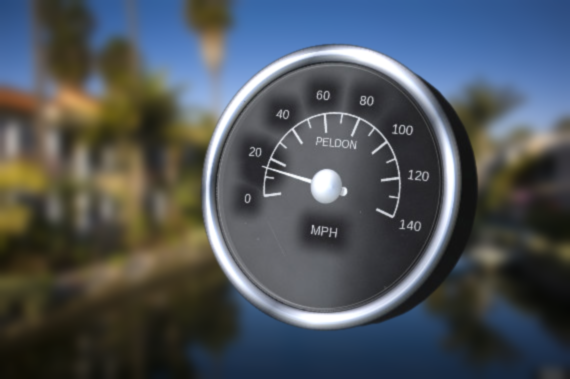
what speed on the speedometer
15 mph
